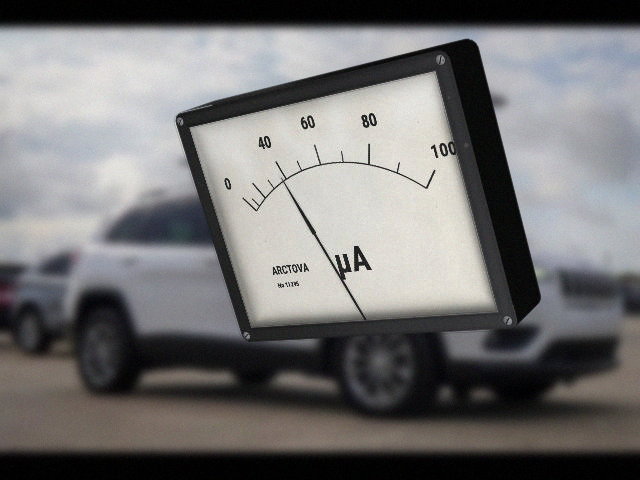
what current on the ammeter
40 µA
